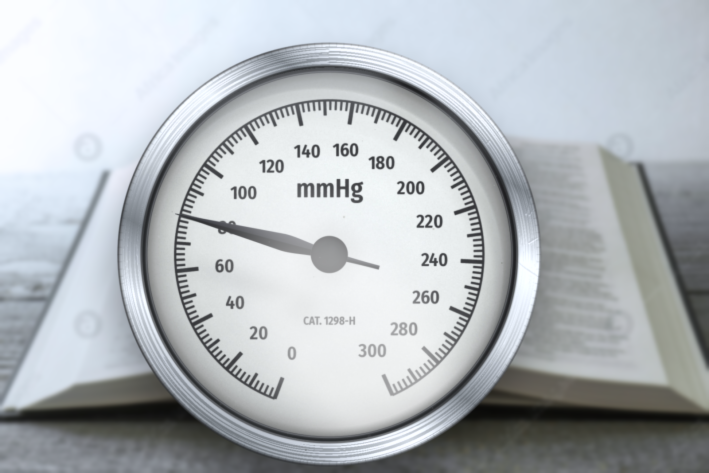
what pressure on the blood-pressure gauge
80 mmHg
